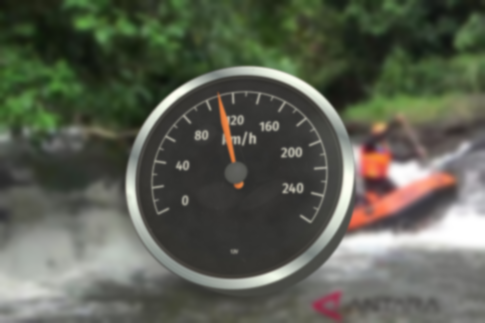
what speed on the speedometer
110 km/h
